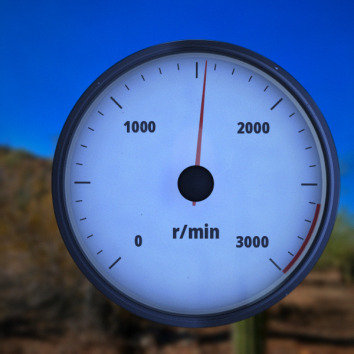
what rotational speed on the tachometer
1550 rpm
